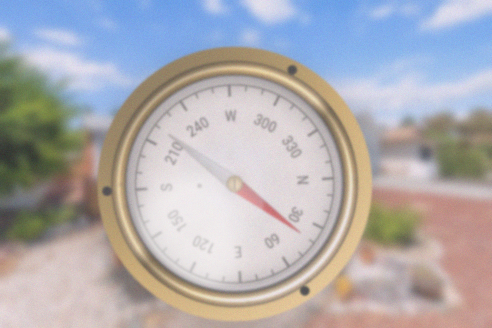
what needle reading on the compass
40 °
